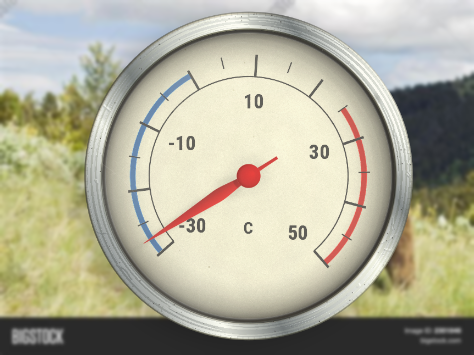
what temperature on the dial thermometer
-27.5 °C
